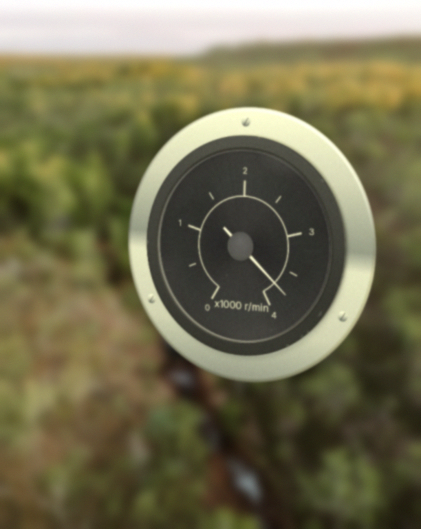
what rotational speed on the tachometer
3750 rpm
